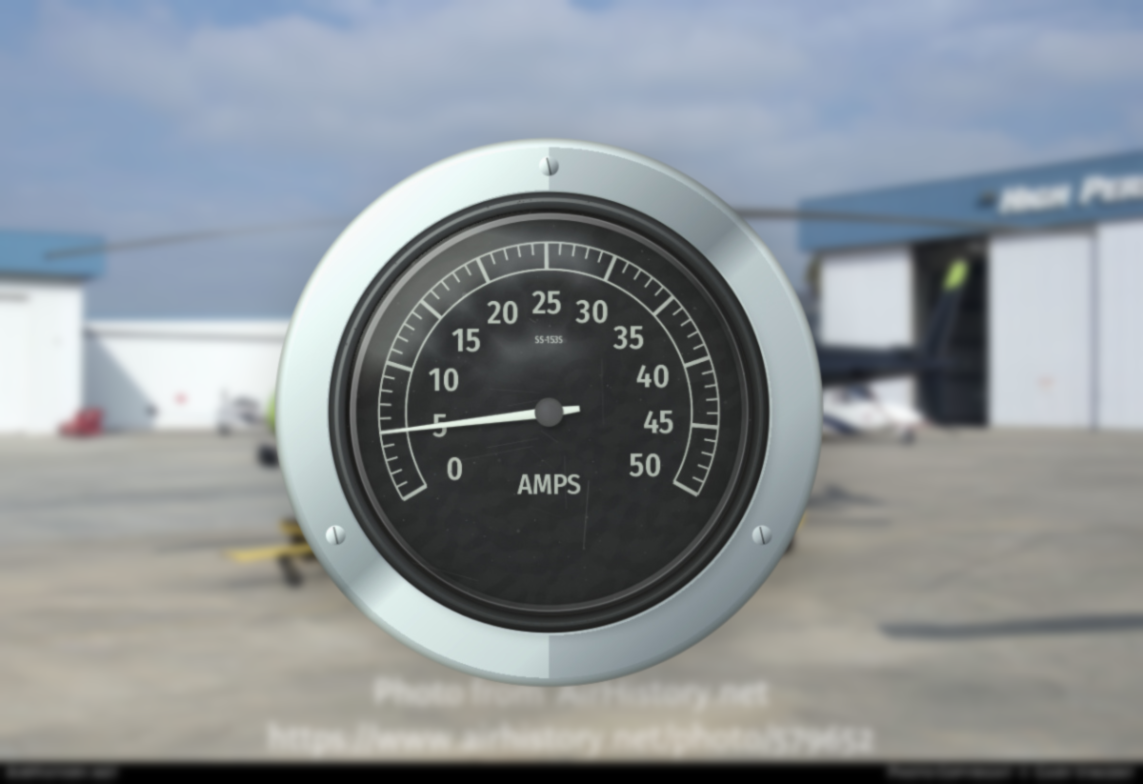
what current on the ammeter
5 A
